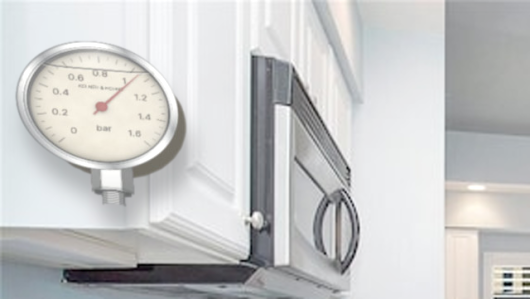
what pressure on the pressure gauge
1.05 bar
